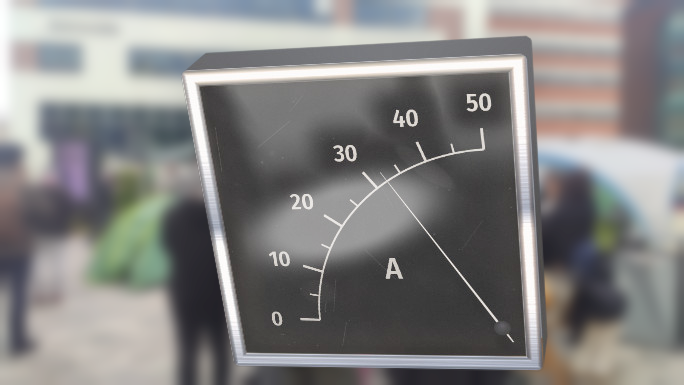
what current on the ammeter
32.5 A
